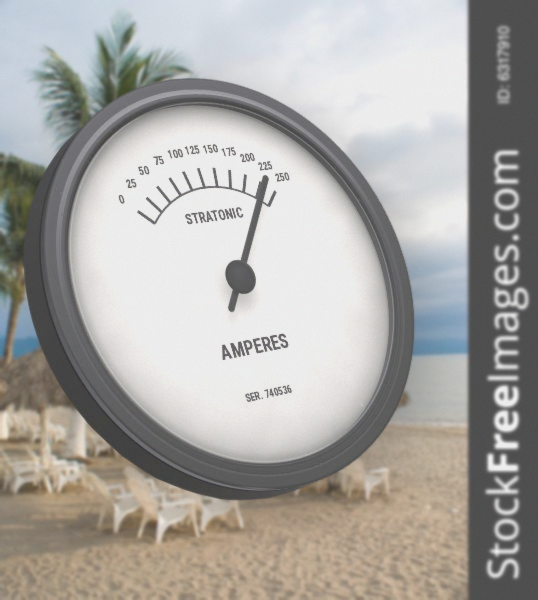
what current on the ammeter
225 A
